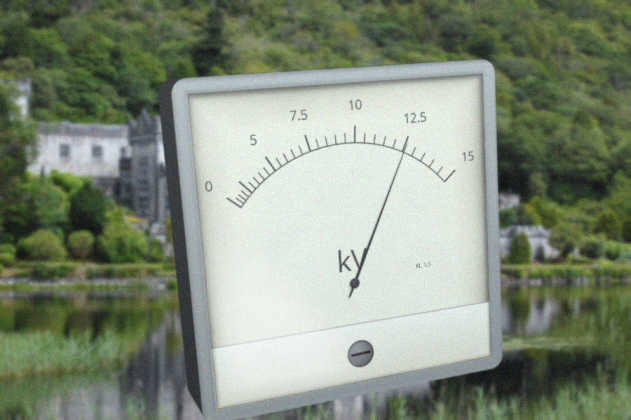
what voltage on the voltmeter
12.5 kV
